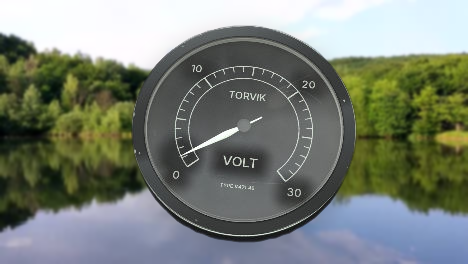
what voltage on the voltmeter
1 V
